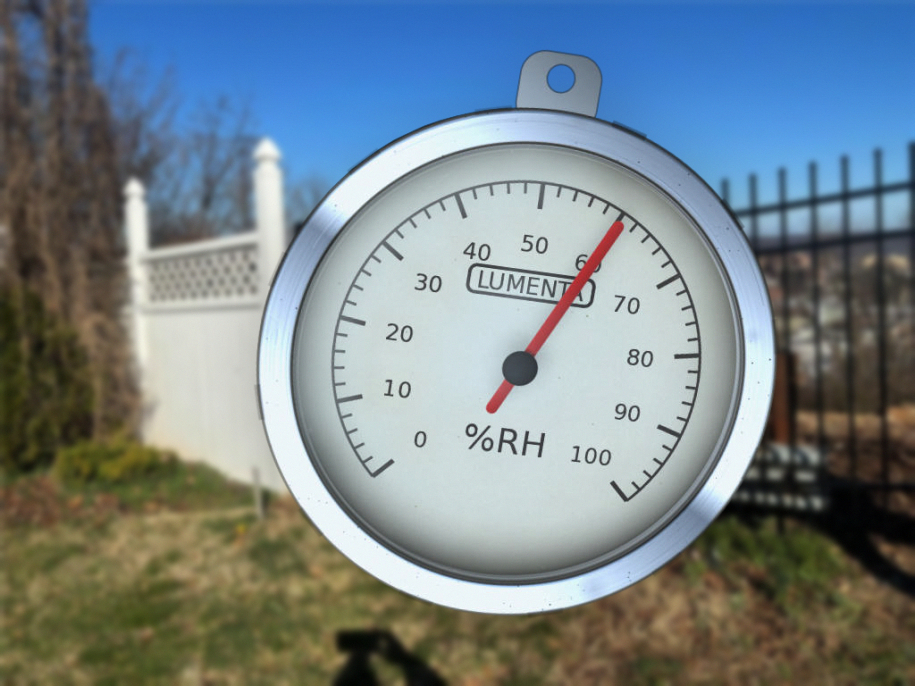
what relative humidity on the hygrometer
60 %
